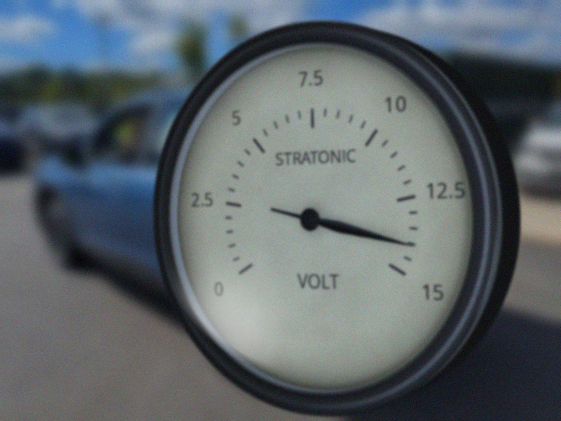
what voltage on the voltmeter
14 V
